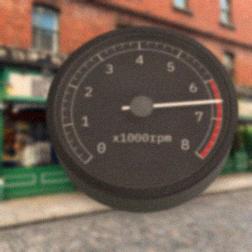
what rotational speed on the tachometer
6600 rpm
